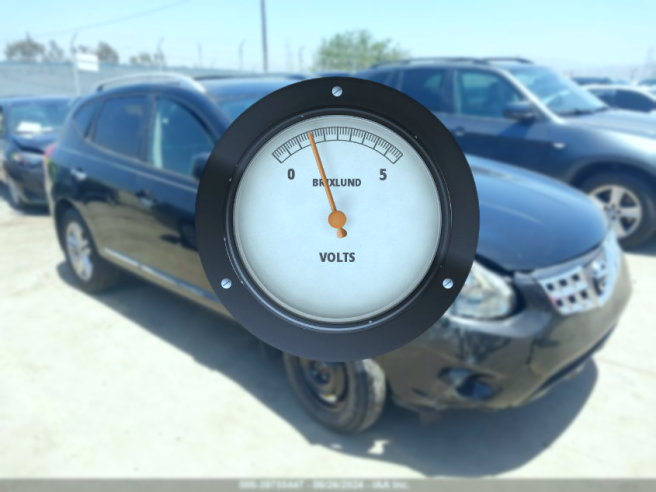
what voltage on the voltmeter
1.5 V
